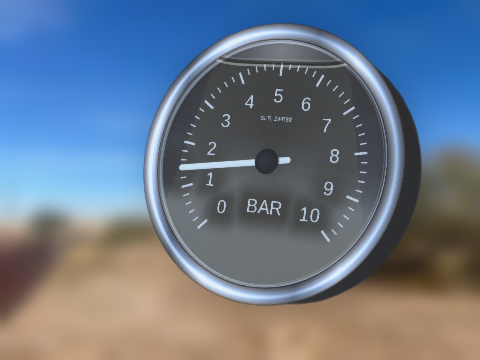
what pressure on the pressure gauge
1.4 bar
